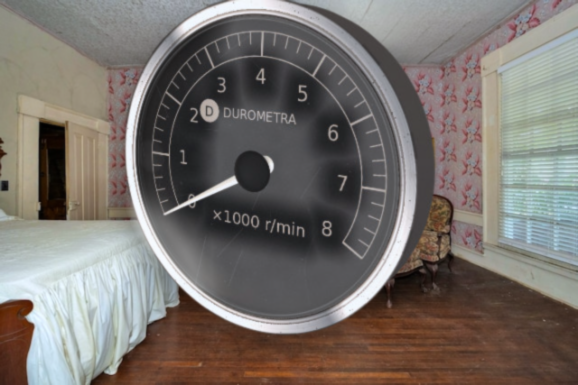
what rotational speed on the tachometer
0 rpm
